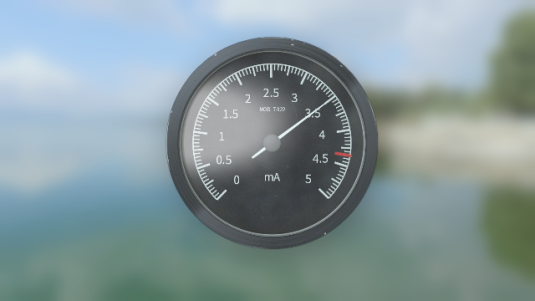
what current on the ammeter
3.5 mA
